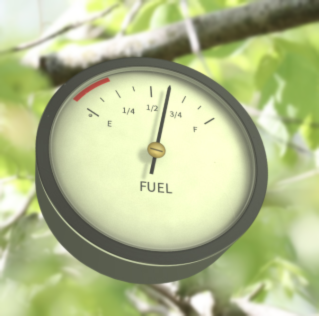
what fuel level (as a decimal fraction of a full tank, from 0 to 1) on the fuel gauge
0.625
